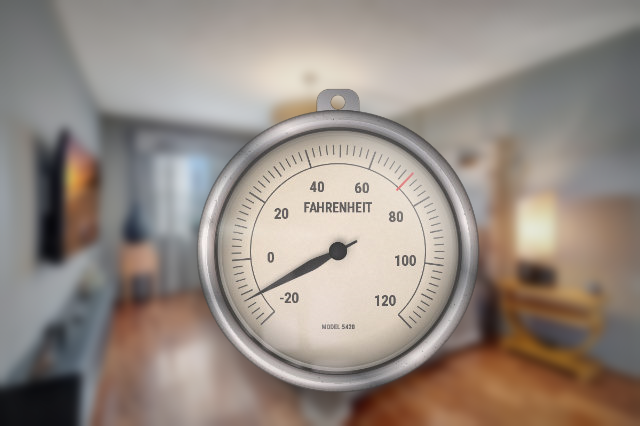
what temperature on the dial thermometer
-12 °F
